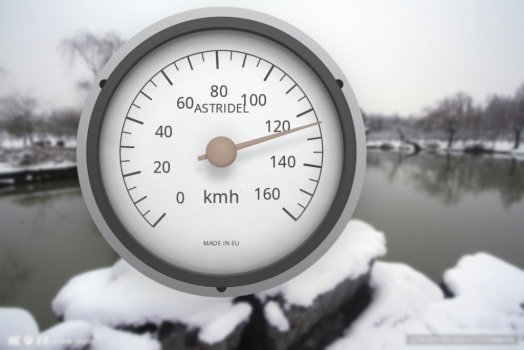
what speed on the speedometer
125 km/h
